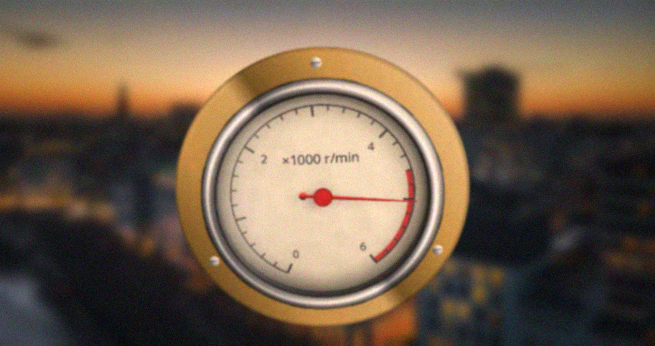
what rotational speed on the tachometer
5000 rpm
